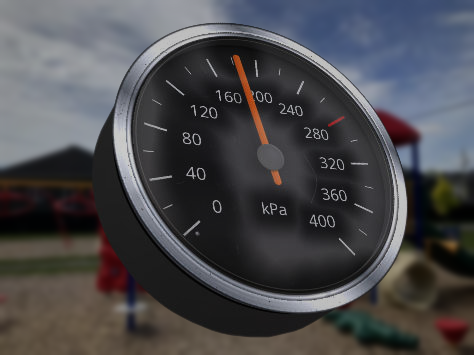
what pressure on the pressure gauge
180 kPa
